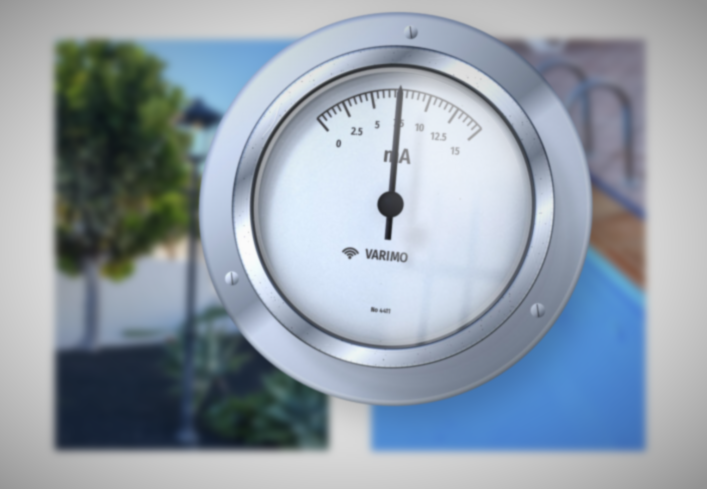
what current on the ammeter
7.5 mA
